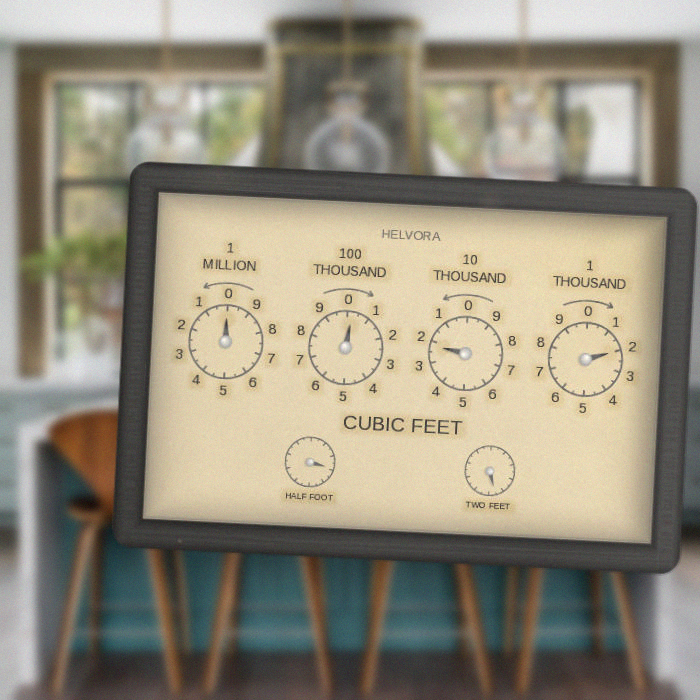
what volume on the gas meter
2200 ft³
